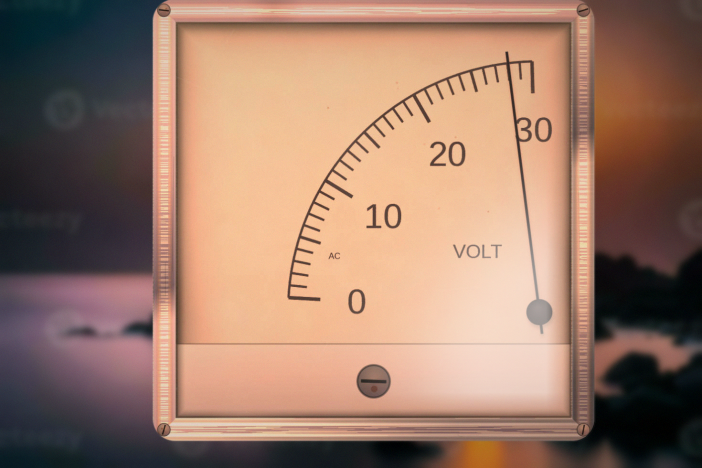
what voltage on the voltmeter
28 V
